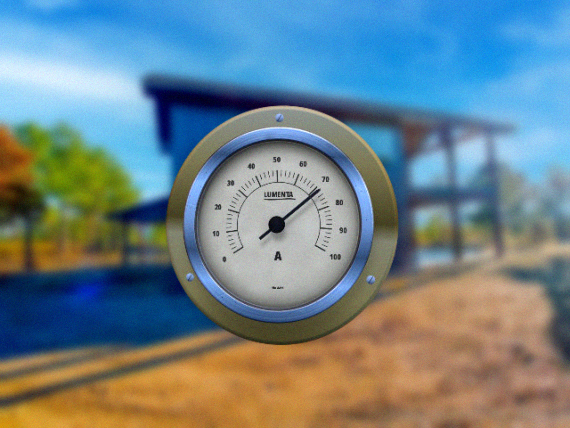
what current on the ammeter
72 A
